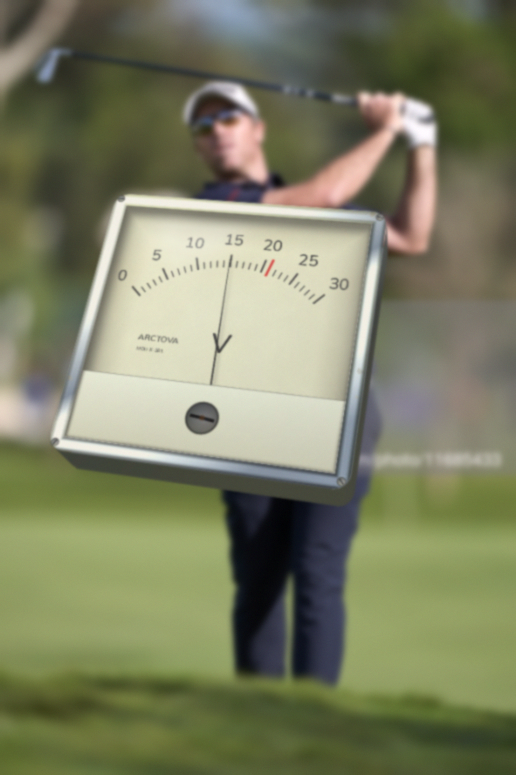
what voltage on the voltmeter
15 V
